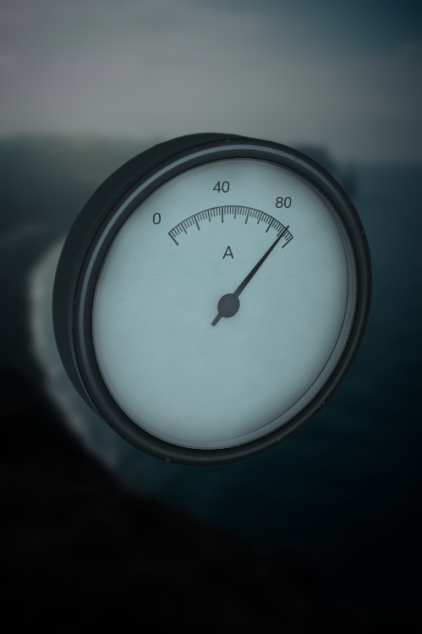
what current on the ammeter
90 A
